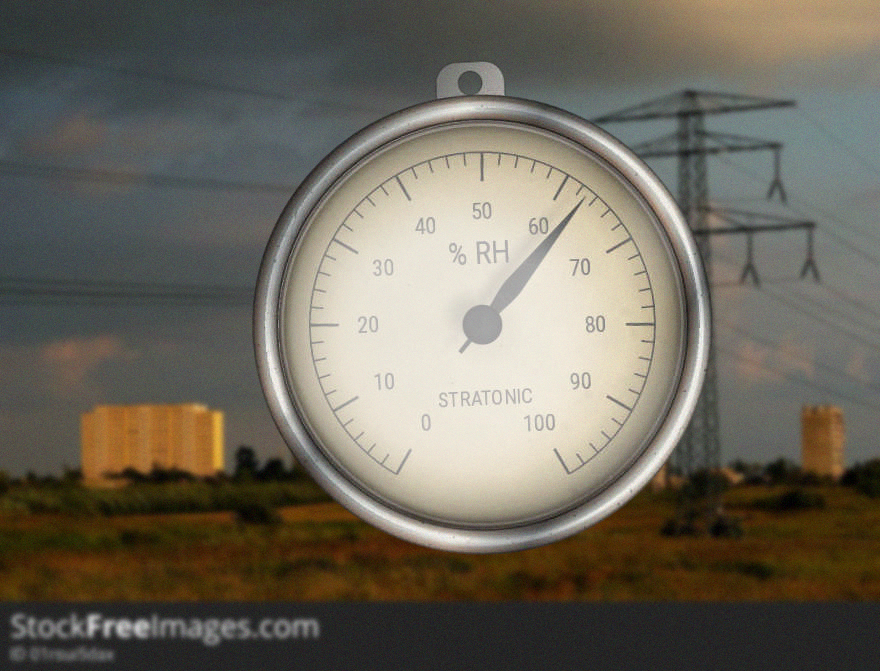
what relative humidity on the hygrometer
63 %
